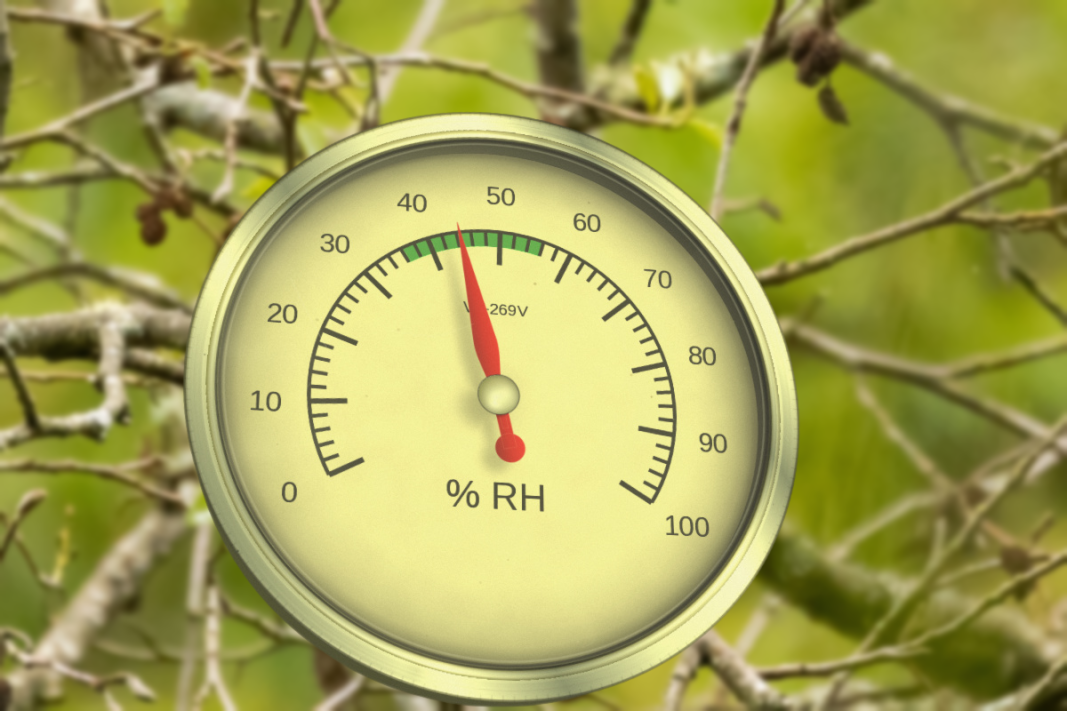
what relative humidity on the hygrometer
44 %
